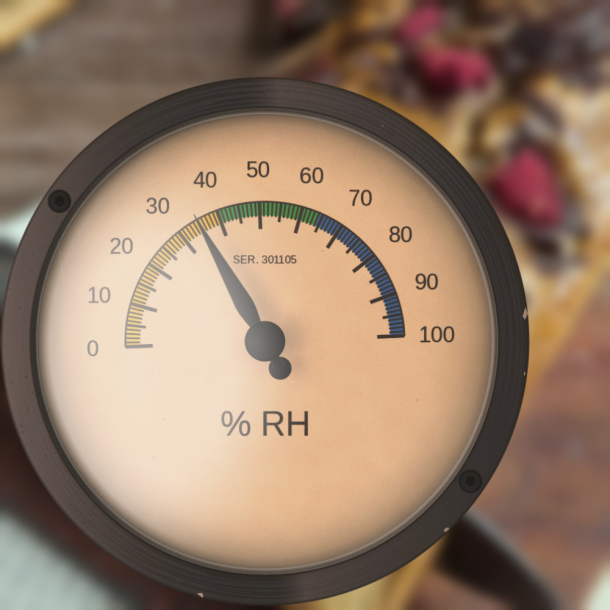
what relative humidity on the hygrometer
35 %
